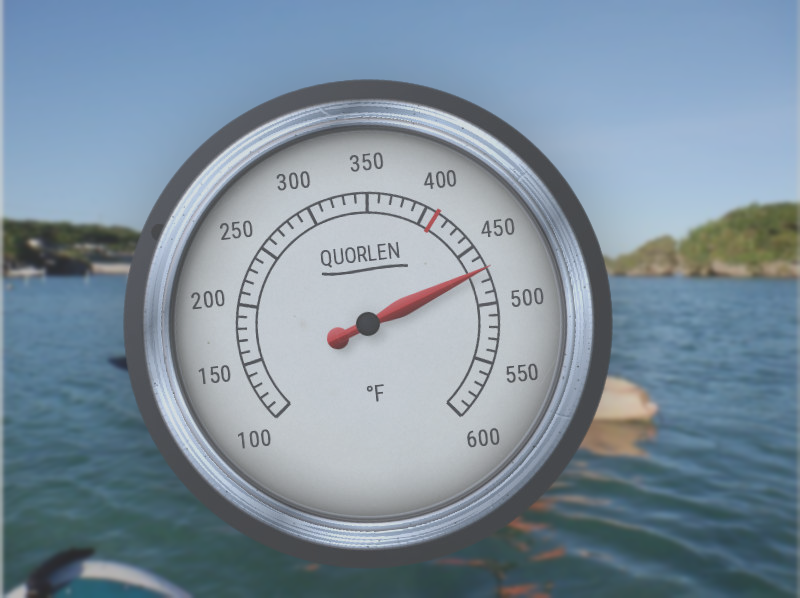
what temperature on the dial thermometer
470 °F
